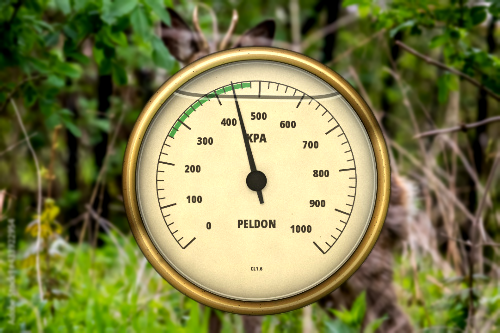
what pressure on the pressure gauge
440 kPa
